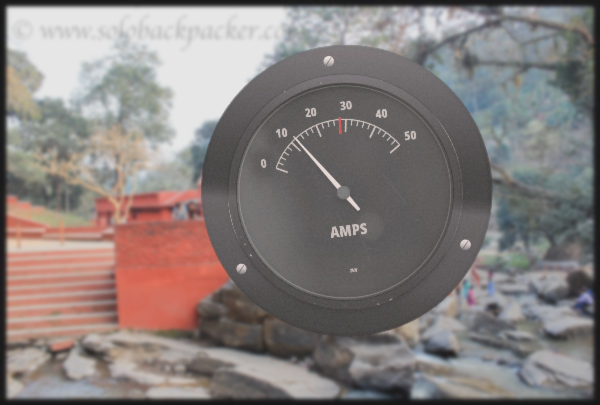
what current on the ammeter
12 A
